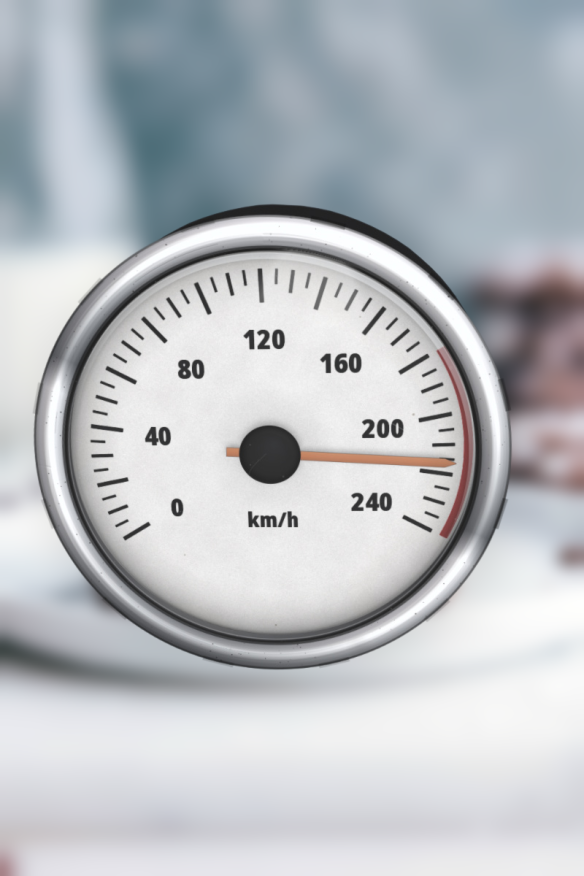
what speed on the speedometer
215 km/h
